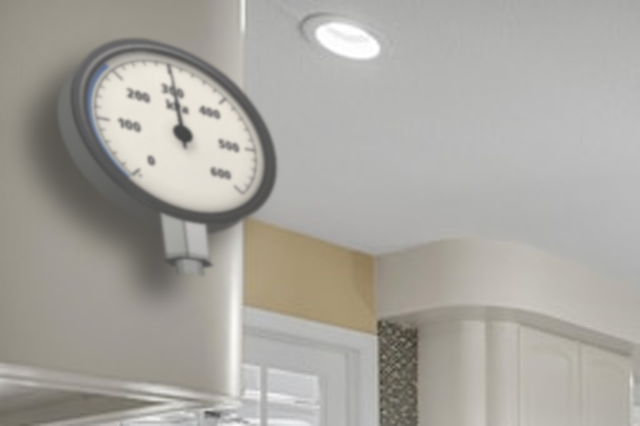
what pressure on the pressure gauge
300 kPa
